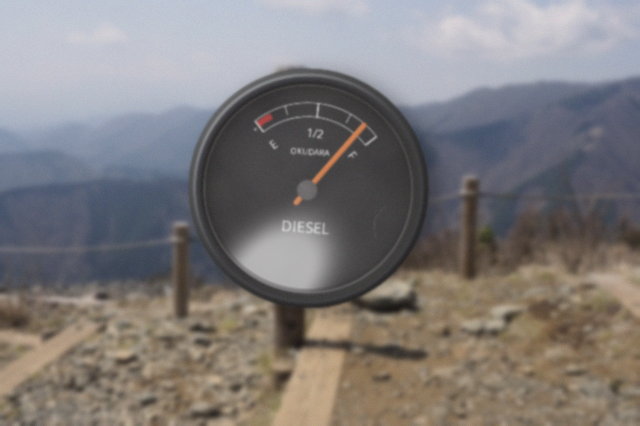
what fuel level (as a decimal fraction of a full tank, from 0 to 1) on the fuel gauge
0.875
